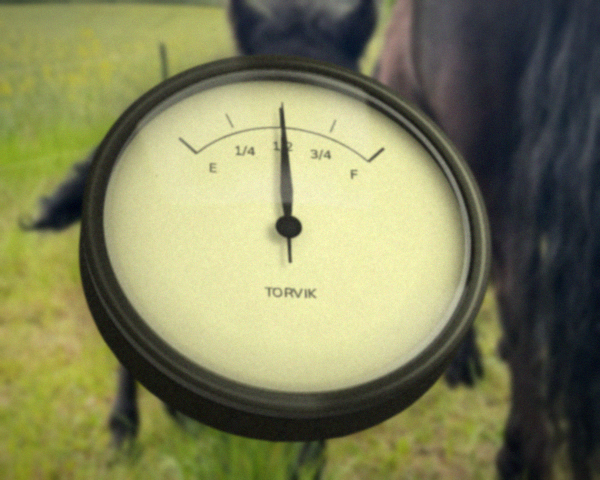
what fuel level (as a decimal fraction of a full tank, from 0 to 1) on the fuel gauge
0.5
